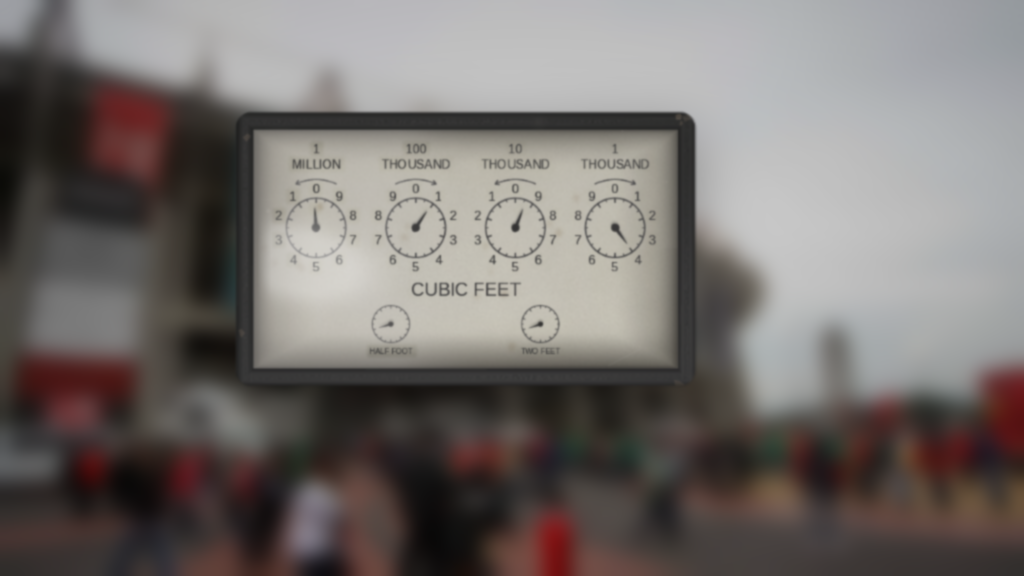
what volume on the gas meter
9400 ft³
